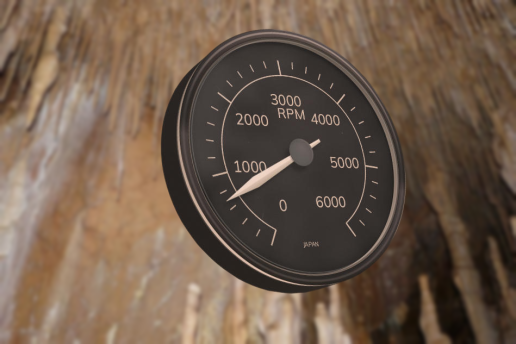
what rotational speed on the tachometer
700 rpm
